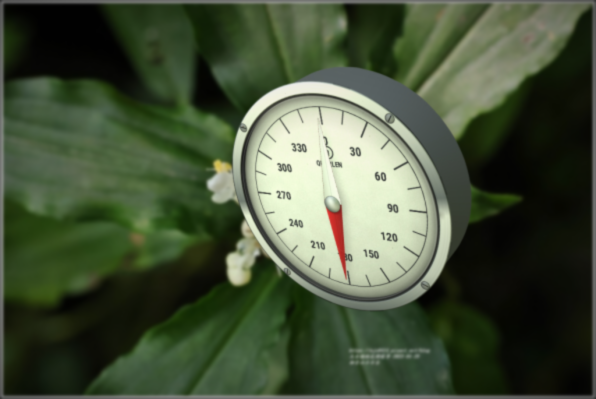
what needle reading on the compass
180 °
